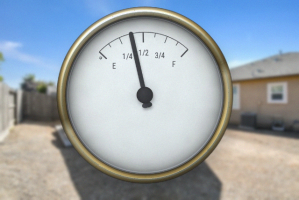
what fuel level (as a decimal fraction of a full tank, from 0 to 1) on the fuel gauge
0.375
